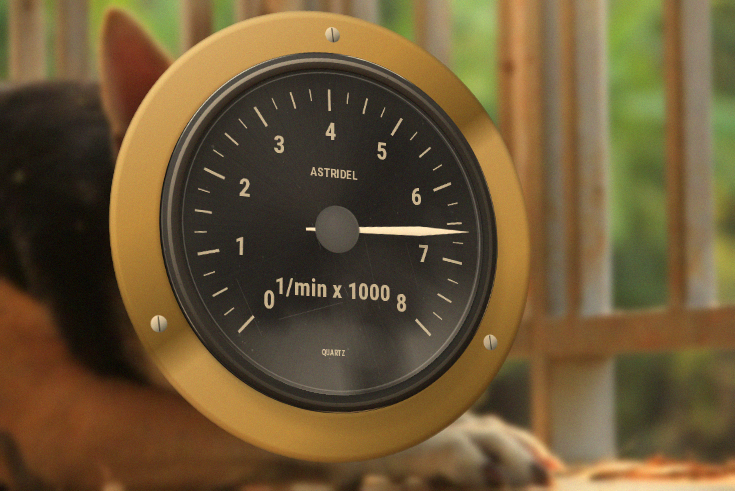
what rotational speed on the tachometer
6625 rpm
